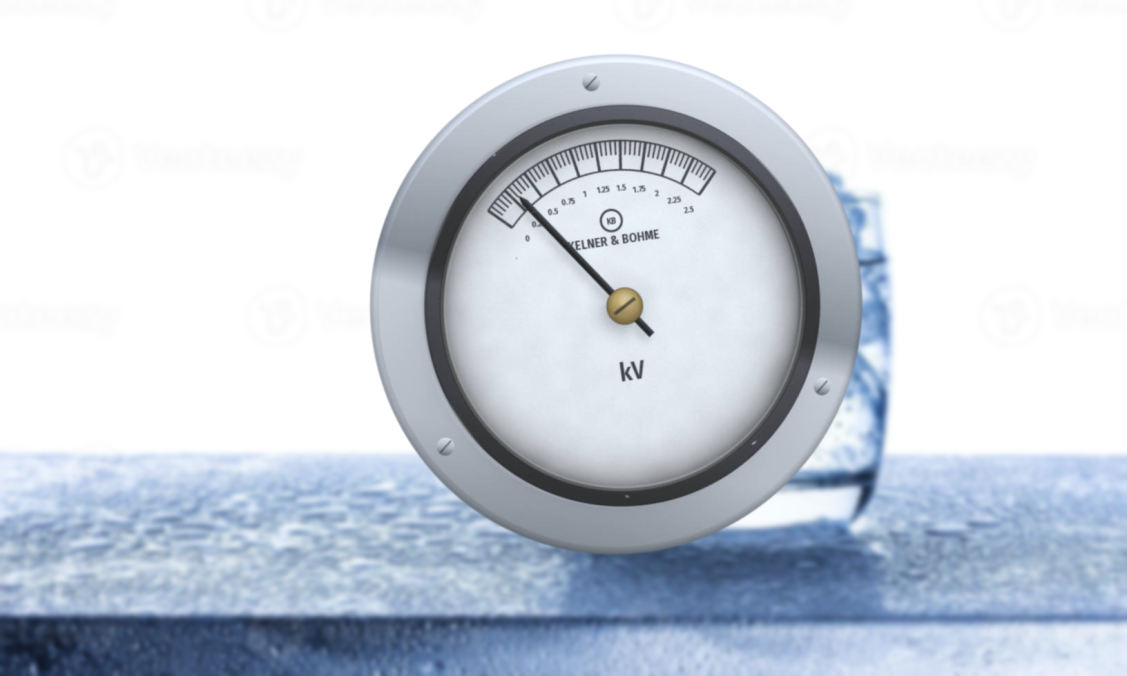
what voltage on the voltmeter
0.3 kV
